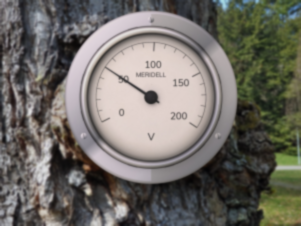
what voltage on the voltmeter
50 V
